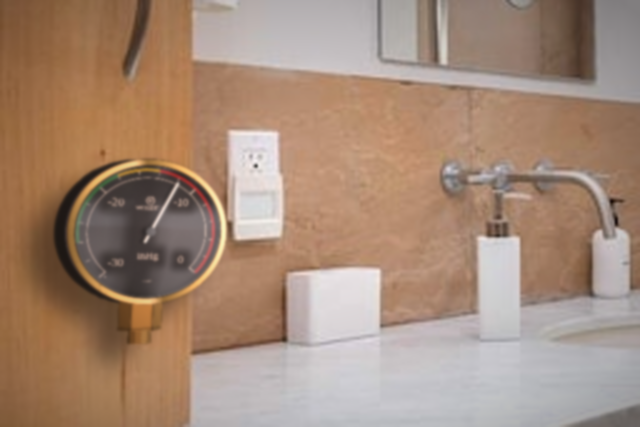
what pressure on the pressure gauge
-12 inHg
